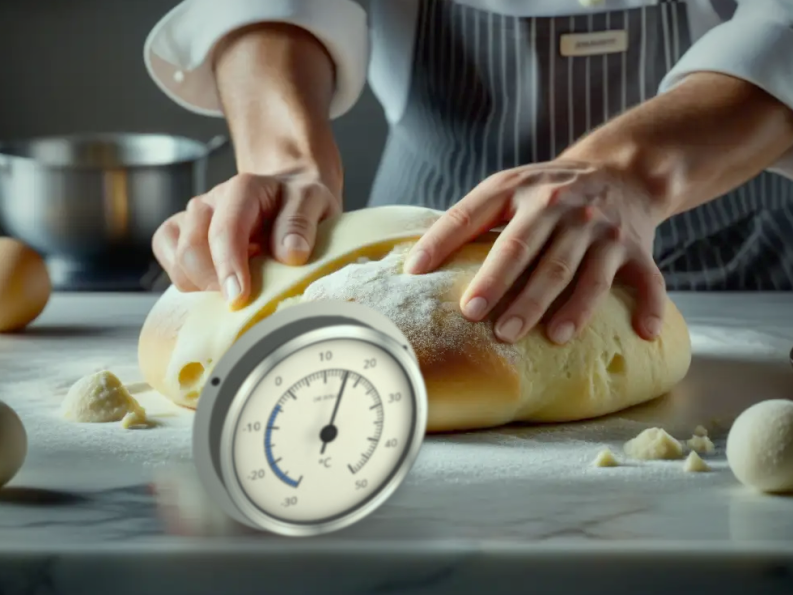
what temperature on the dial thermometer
15 °C
